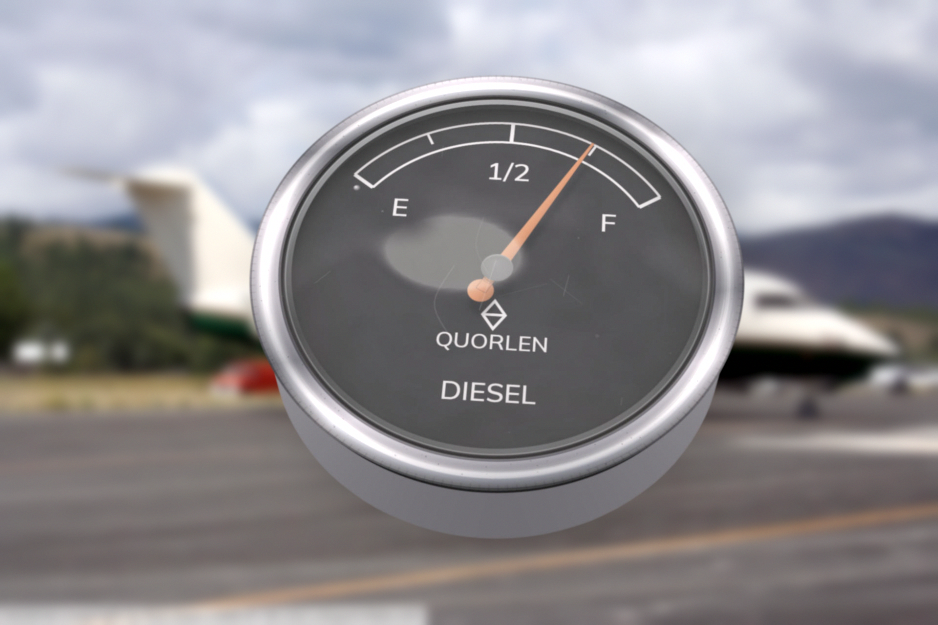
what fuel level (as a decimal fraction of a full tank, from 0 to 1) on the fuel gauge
0.75
